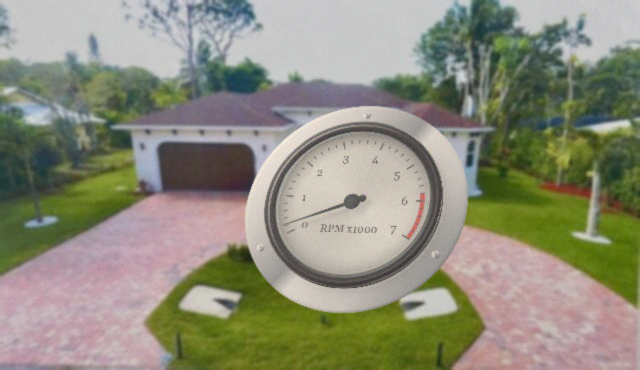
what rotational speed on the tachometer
200 rpm
